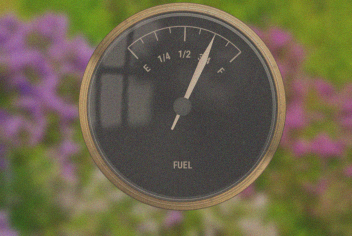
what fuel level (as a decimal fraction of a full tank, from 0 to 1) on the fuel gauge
0.75
